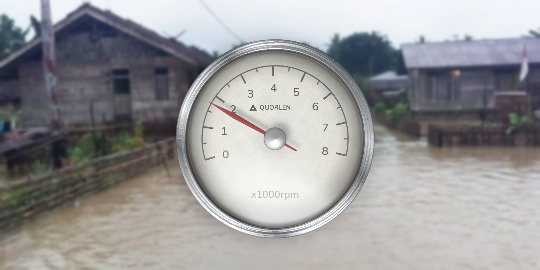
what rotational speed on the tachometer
1750 rpm
